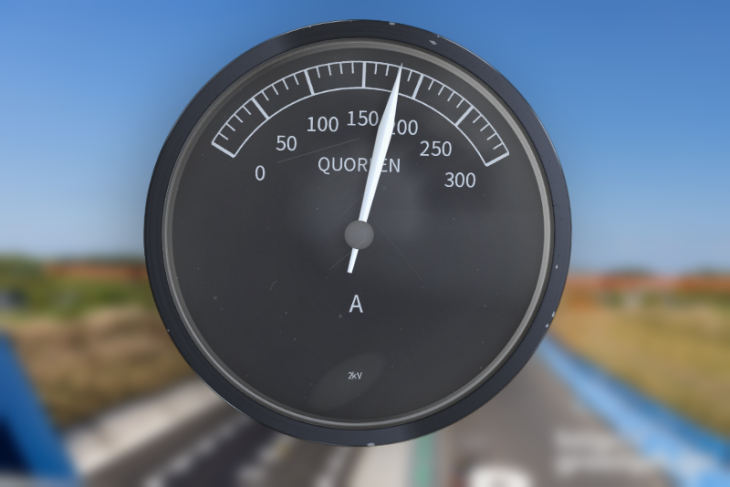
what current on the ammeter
180 A
